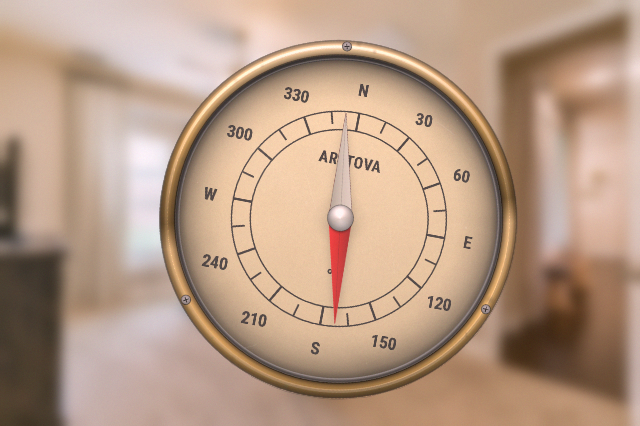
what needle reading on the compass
172.5 °
